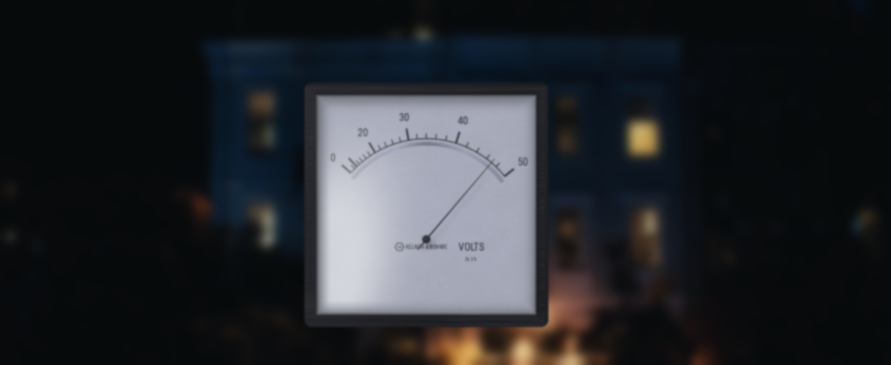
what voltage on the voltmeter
47 V
